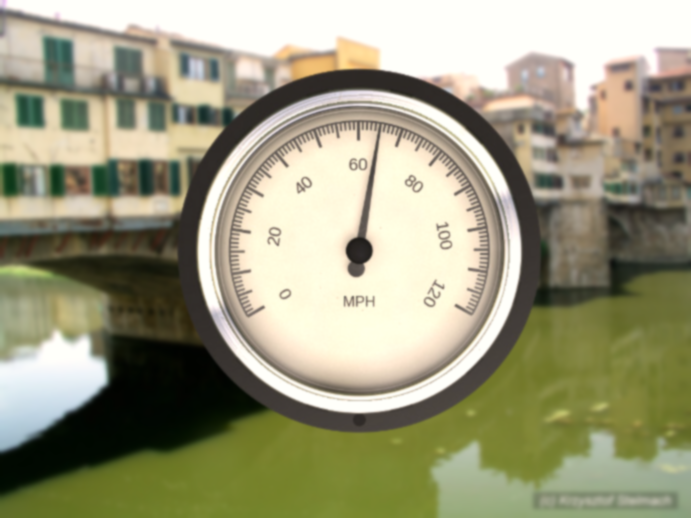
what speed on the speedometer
65 mph
